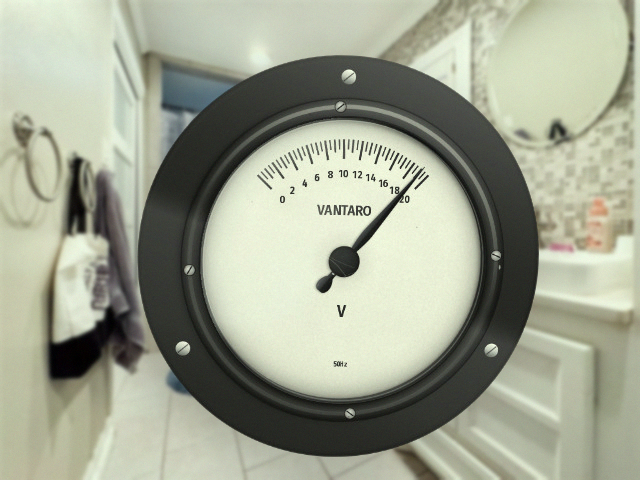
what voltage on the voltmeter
19 V
